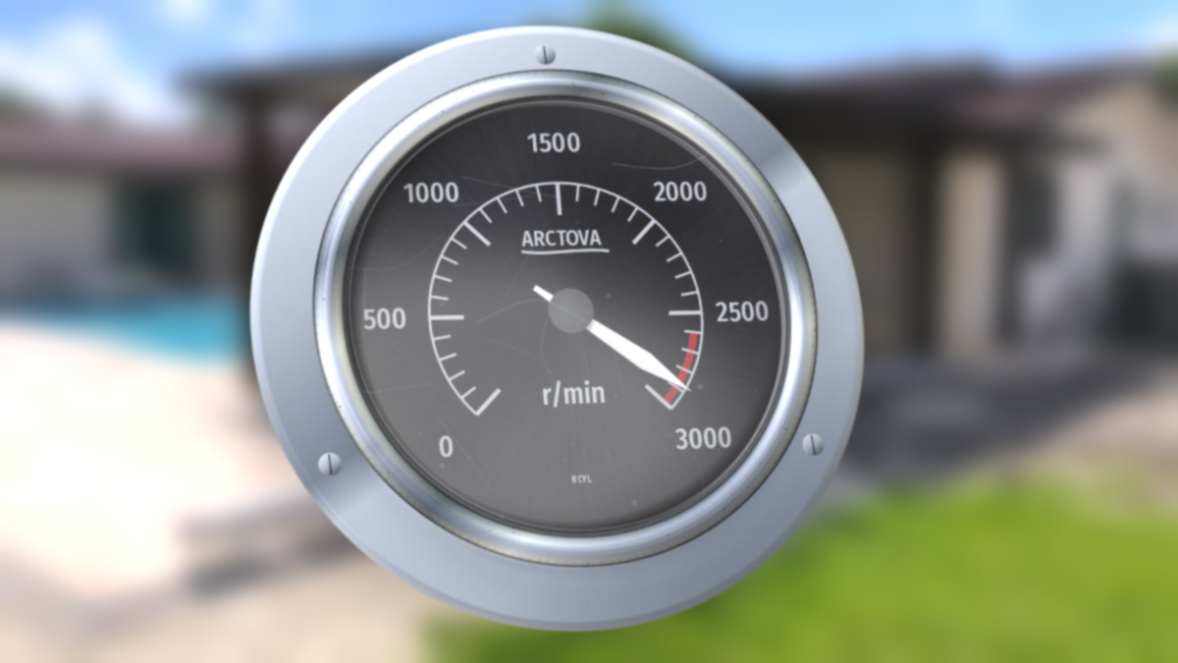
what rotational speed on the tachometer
2900 rpm
